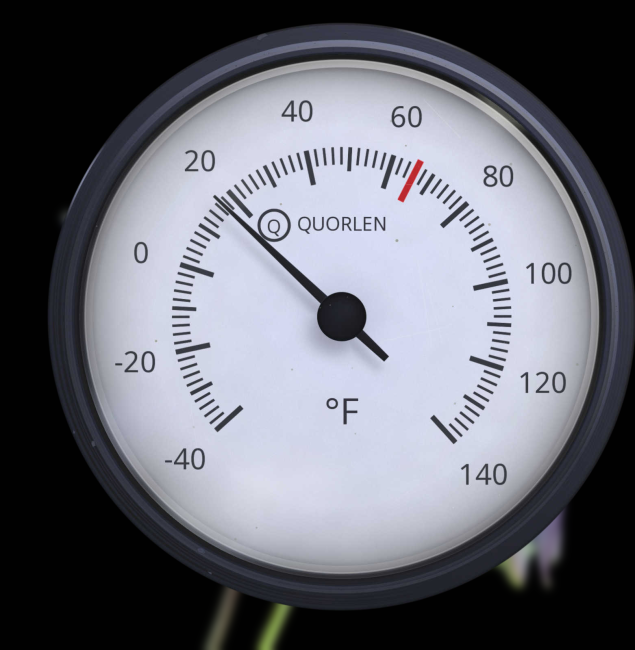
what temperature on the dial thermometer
17 °F
